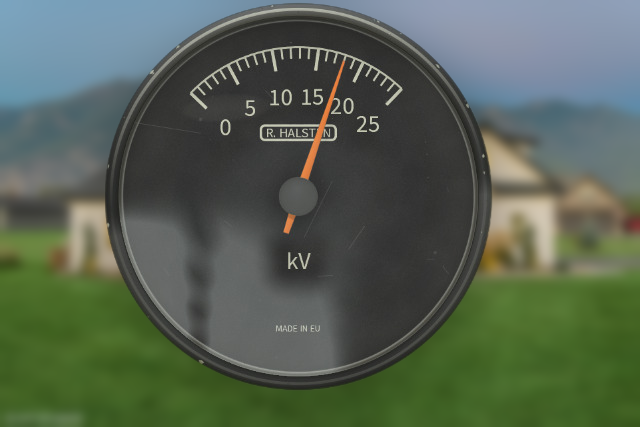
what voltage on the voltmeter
18 kV
